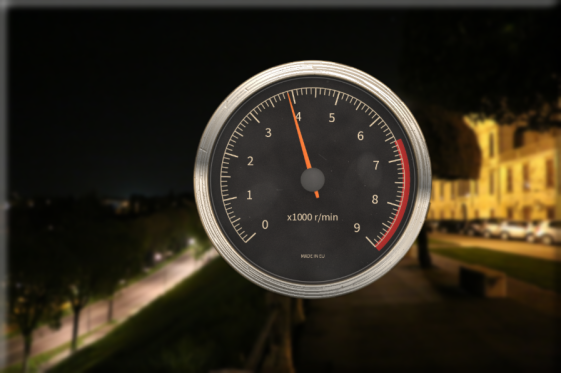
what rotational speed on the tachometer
3900 rpm
